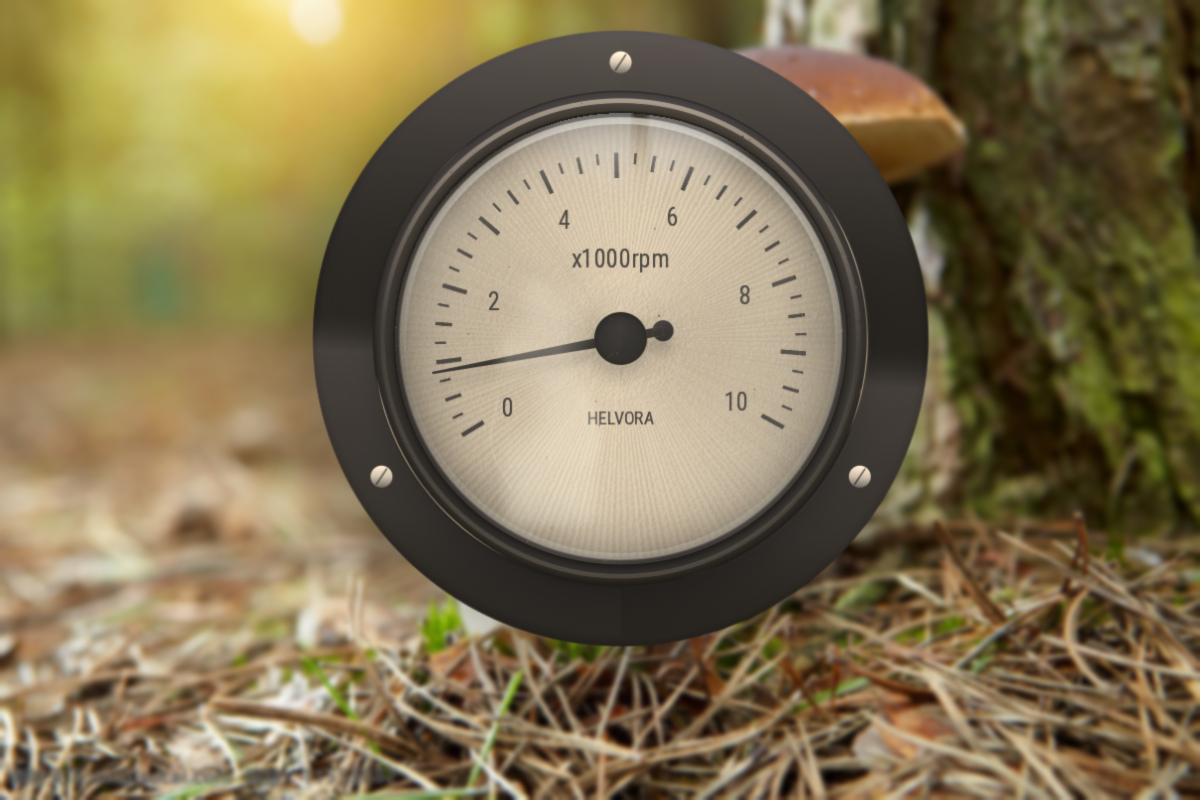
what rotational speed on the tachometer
875 rpm
